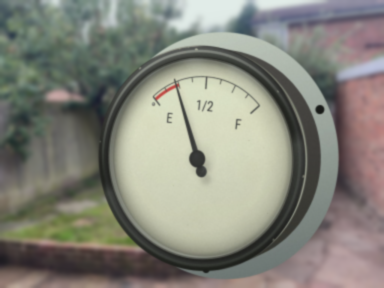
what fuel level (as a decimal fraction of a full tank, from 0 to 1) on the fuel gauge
0.25
